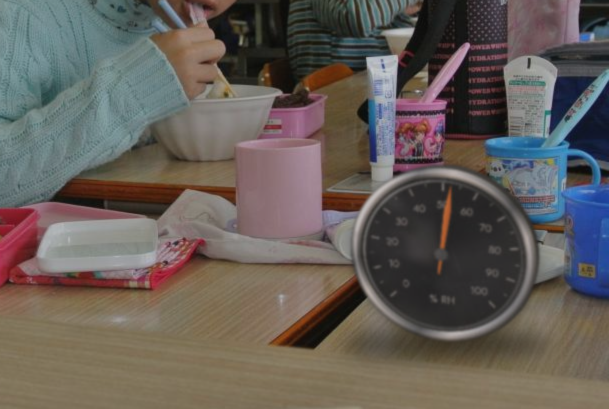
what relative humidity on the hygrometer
52.5 %
